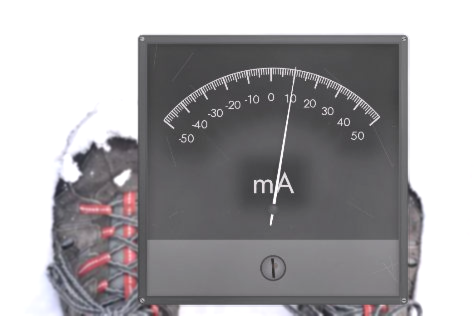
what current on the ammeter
10 mA
